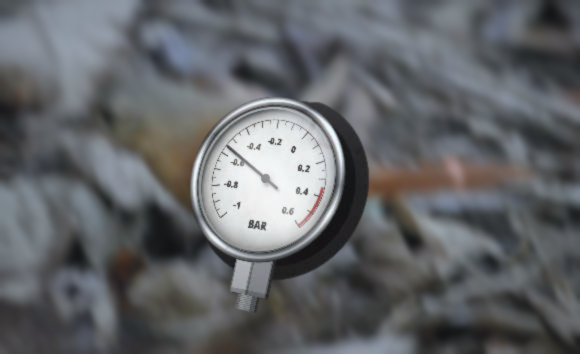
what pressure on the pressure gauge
-0.55 bar
